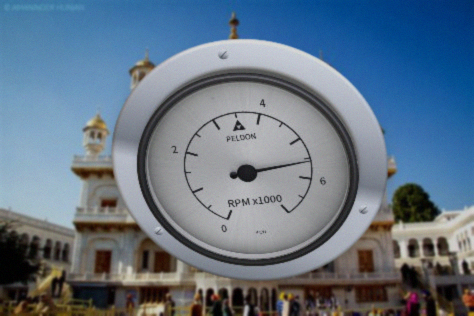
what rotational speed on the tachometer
5500 rpm
